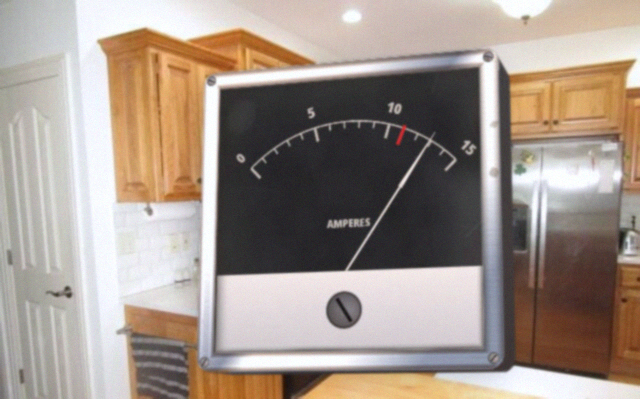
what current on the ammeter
13 A
